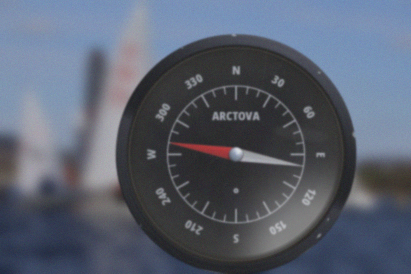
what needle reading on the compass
280 °
